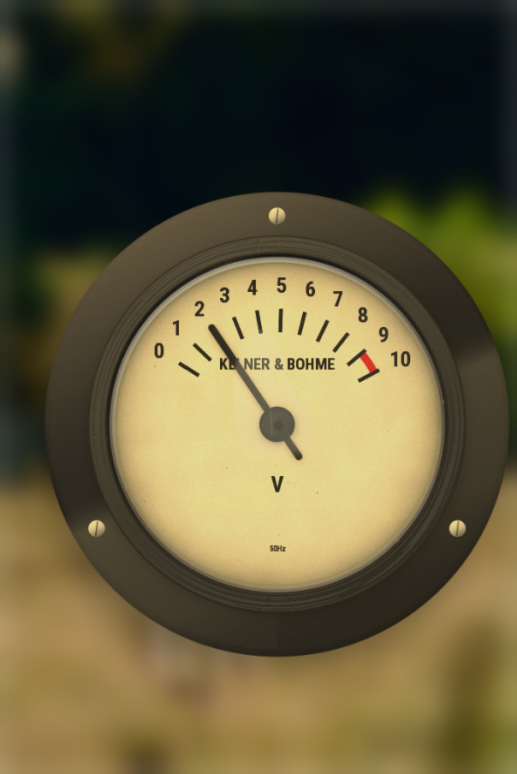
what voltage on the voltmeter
2 V
